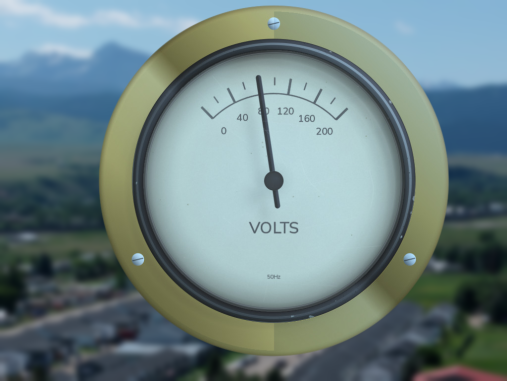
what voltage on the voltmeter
80 V
